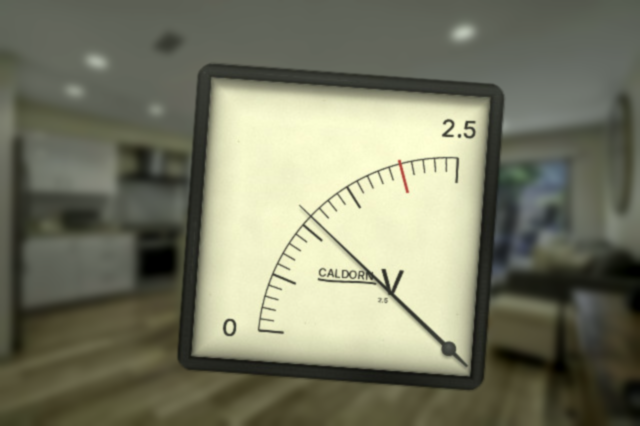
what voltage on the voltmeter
1.1 V
